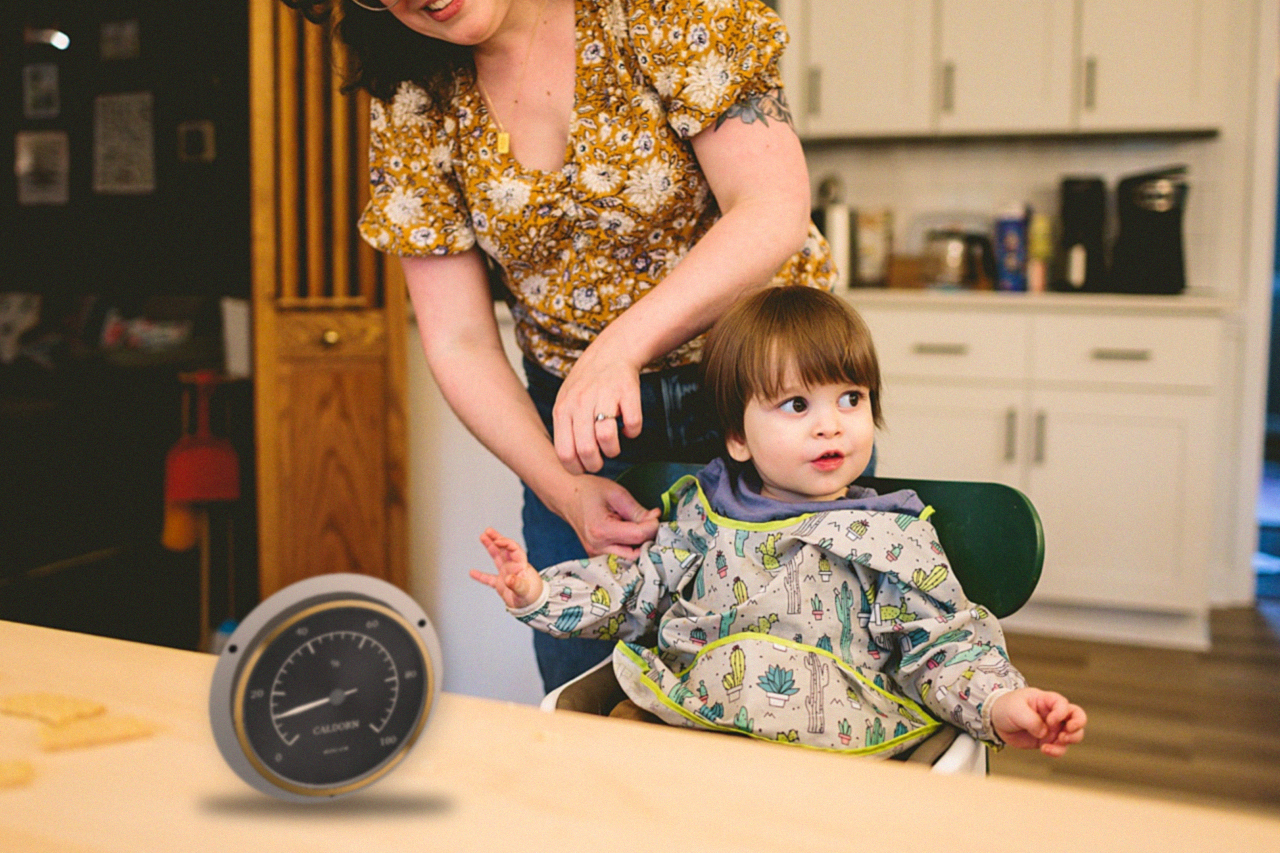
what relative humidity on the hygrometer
12 %
